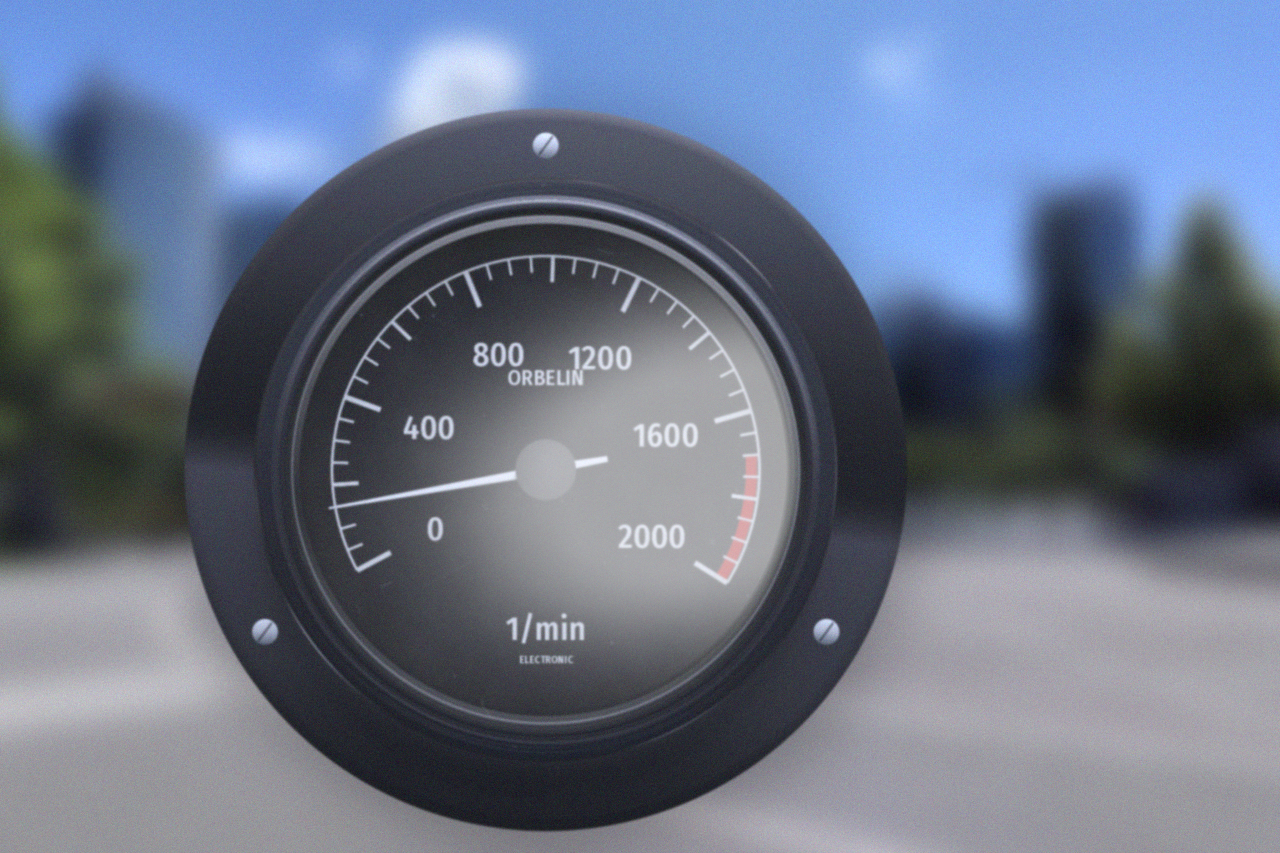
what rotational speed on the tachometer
150 rpm
